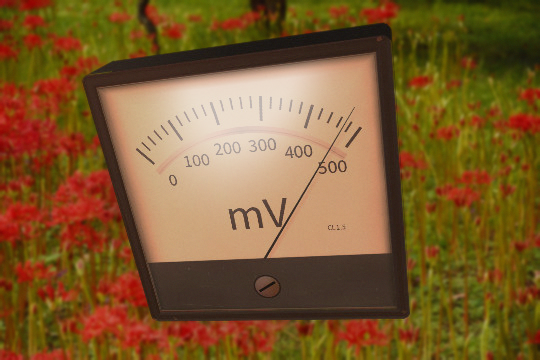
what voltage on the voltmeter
470 mV
